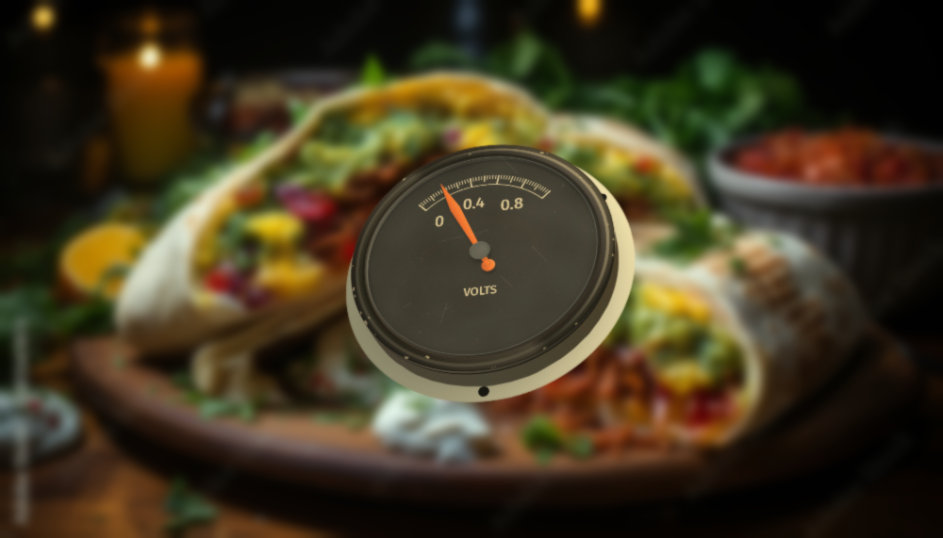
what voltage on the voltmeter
0.2 V
